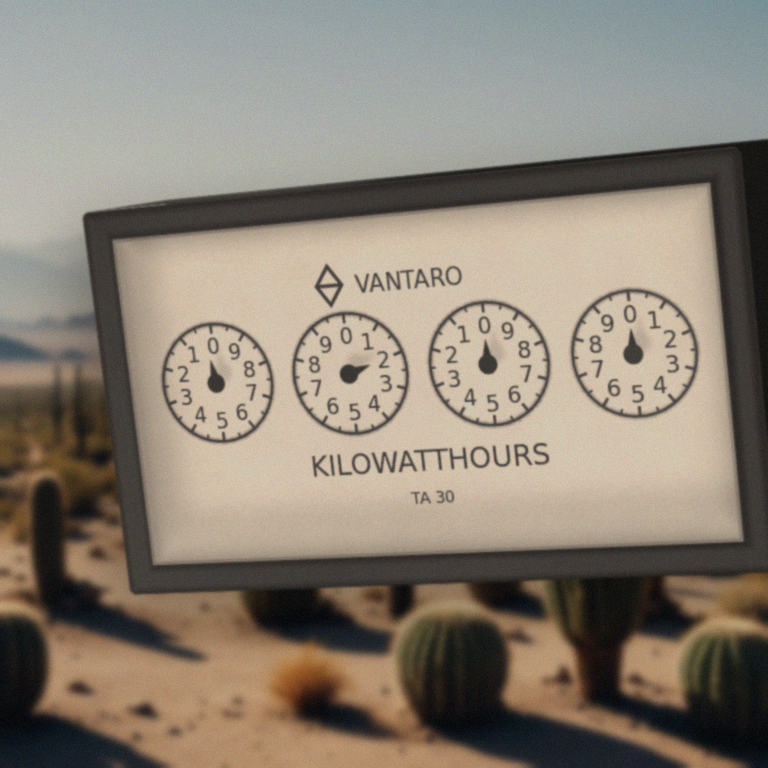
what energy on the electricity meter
200 kWh
